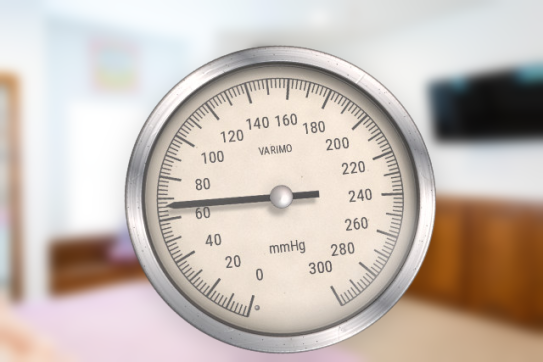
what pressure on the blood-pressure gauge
66 mmHg
